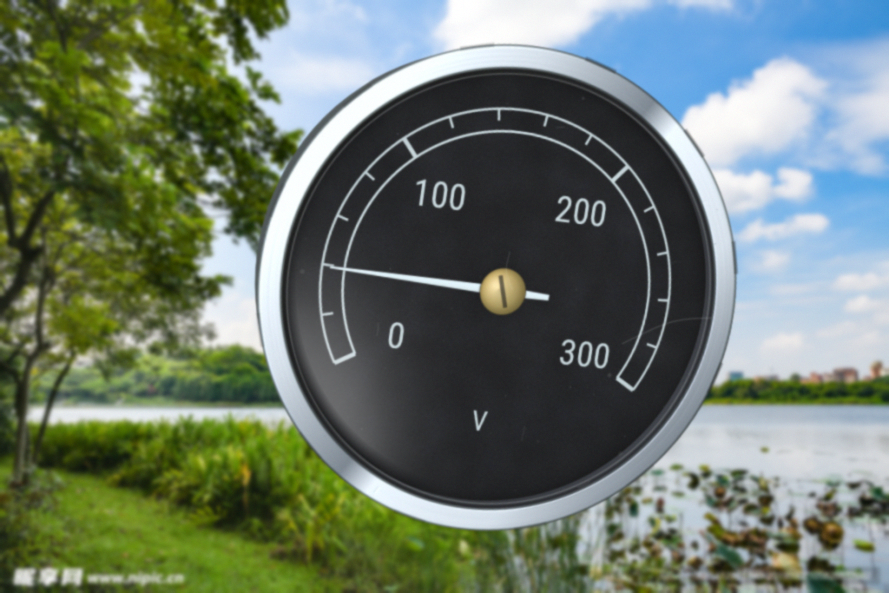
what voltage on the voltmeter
40 V
